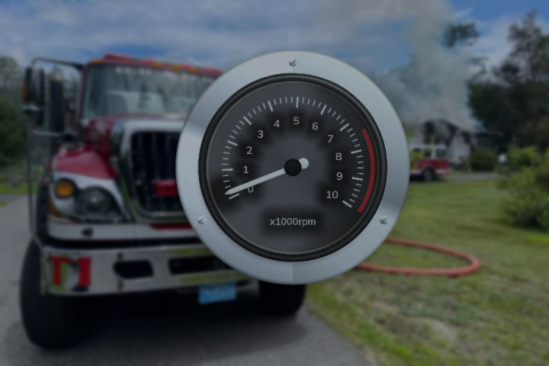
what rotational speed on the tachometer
200 rpm
